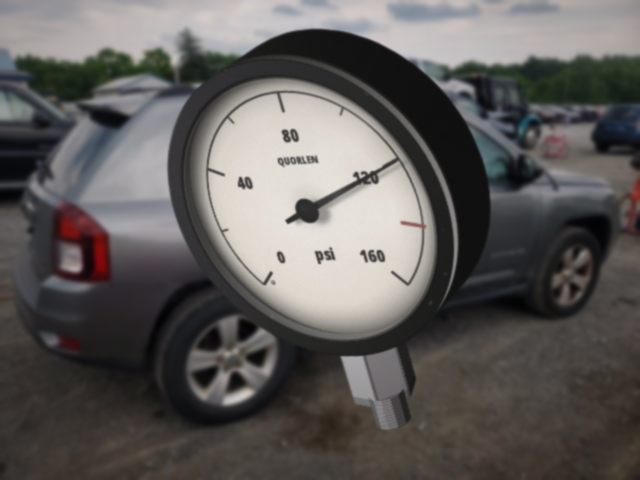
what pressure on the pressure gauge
120 psi
